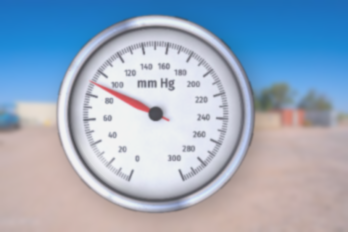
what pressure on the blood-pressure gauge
90 mmHg
